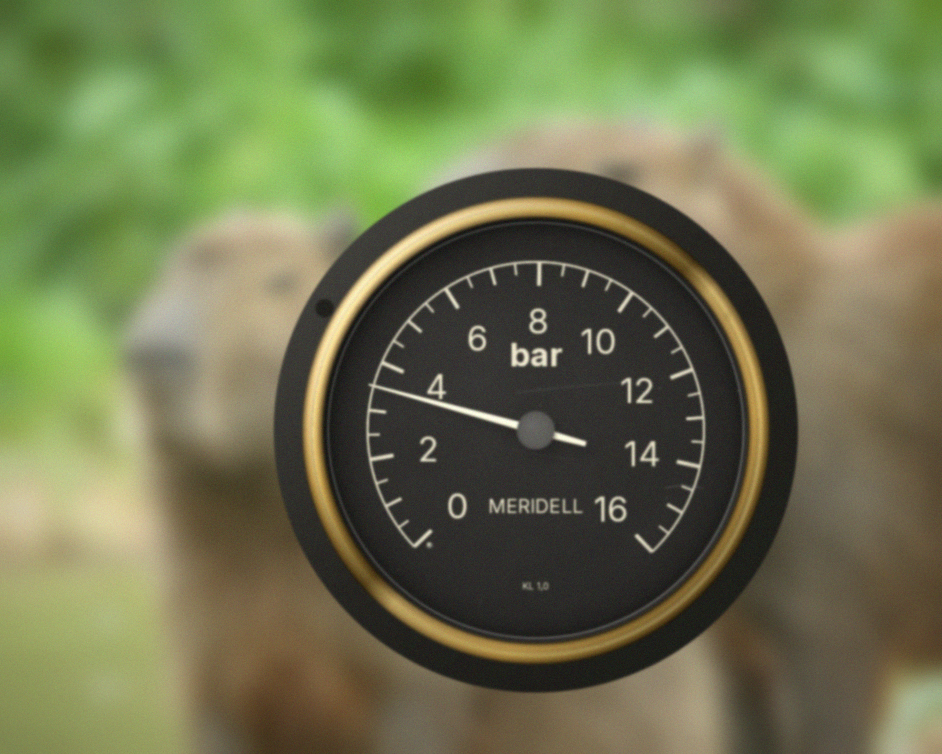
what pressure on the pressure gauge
3.5 bar
